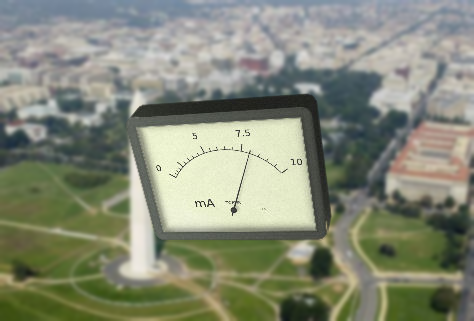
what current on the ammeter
8 mA
